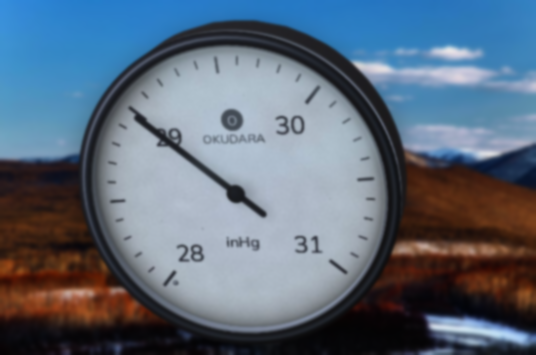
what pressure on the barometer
29 inHg
